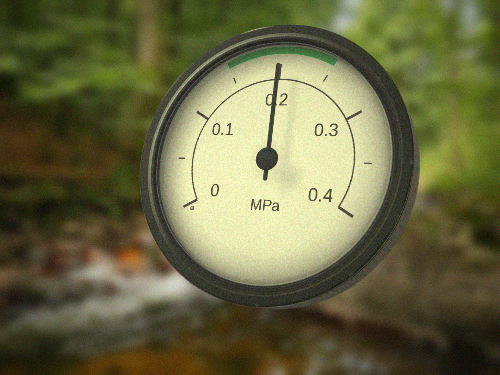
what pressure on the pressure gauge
0.2 MPa
